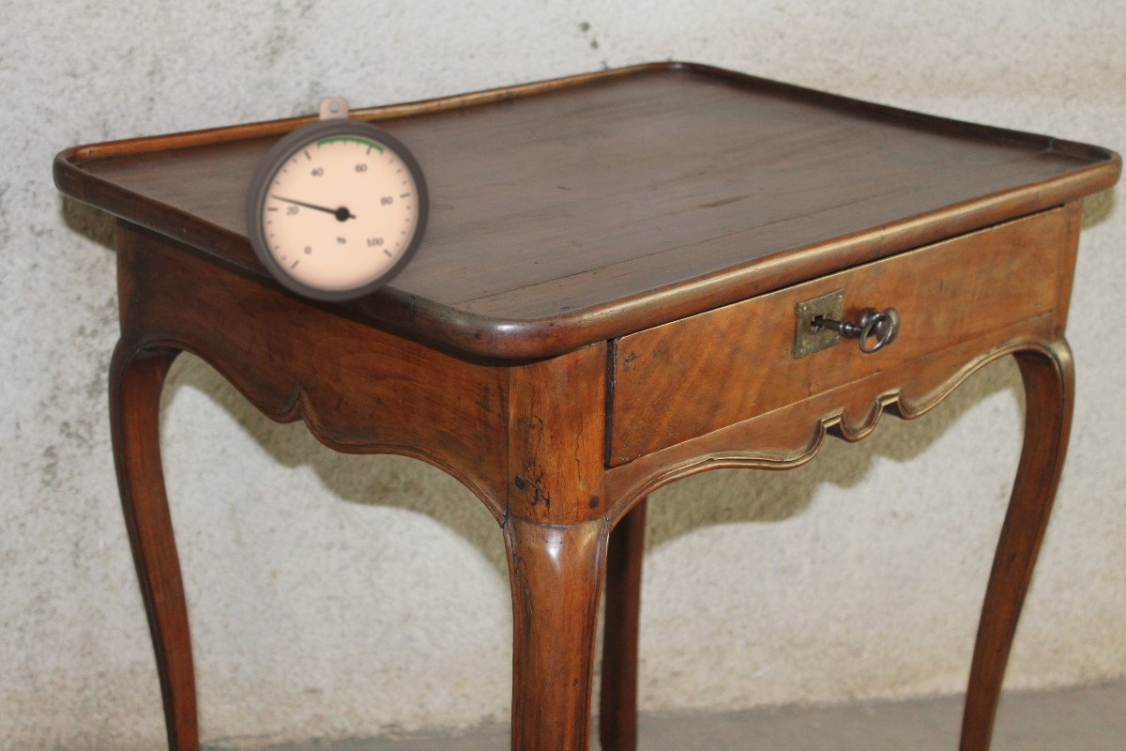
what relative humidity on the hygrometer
24 %
